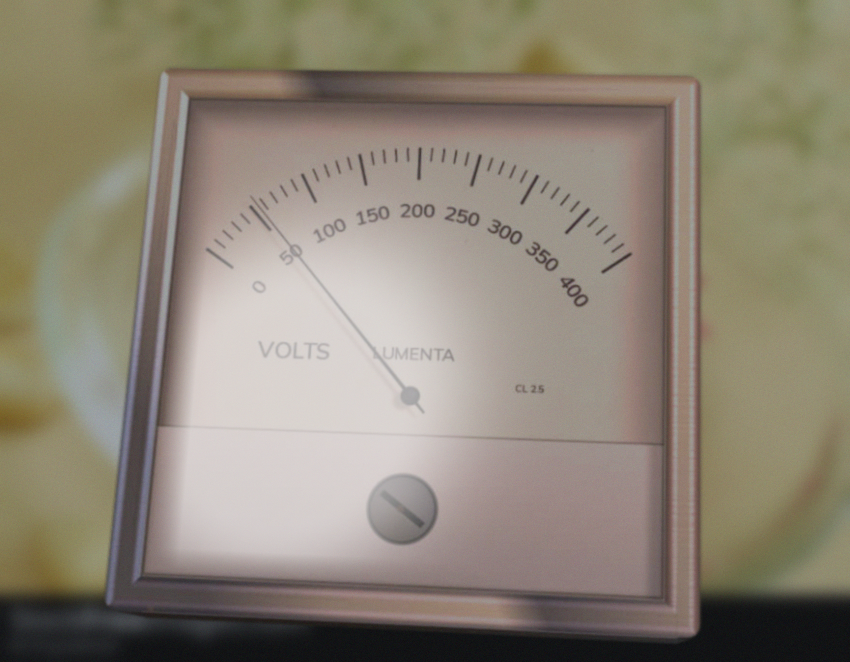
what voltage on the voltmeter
55 V
